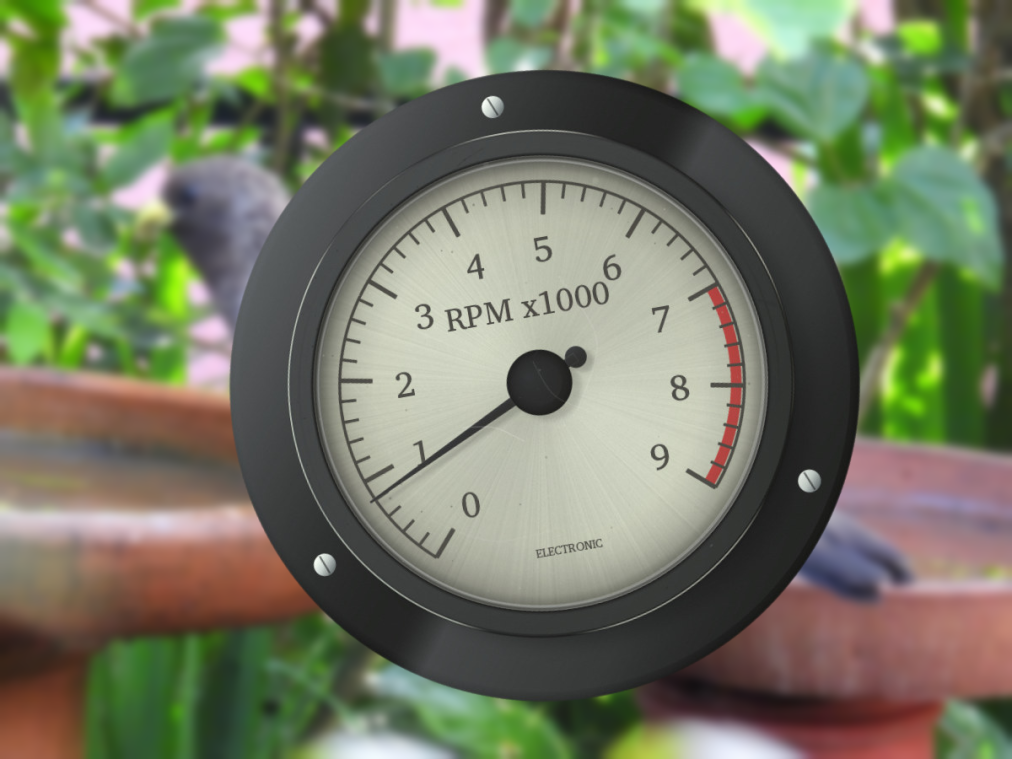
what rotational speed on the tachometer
800 rpm
